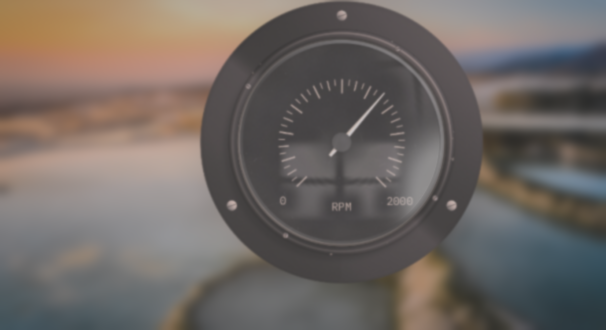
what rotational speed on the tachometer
1300 rpm
